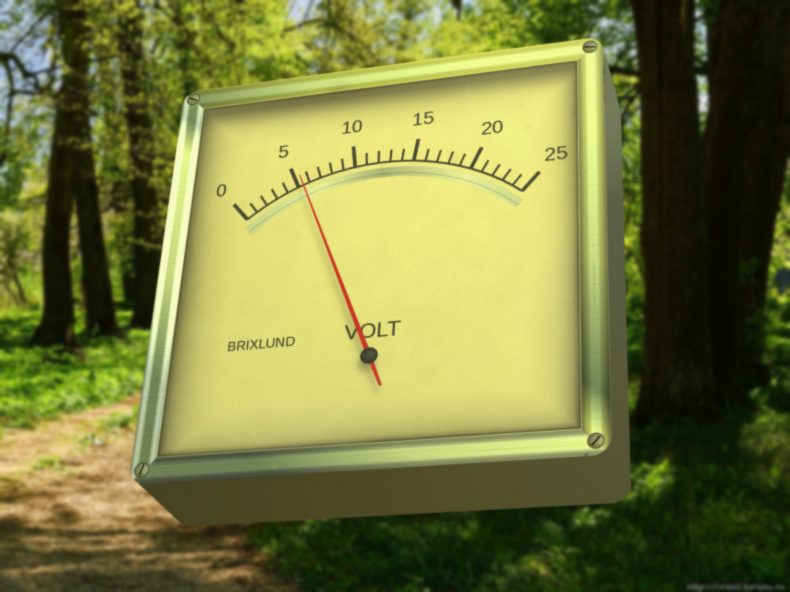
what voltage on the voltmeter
5.5 V
